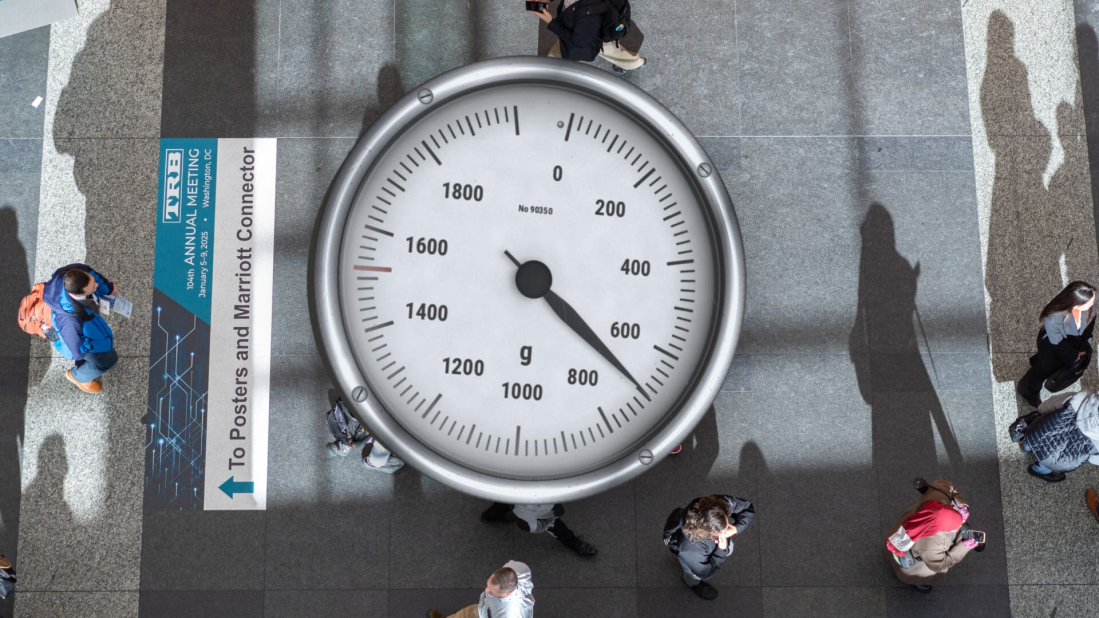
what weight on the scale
700 g
